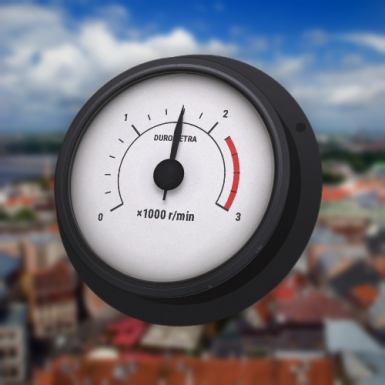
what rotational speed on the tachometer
1600 rpm
